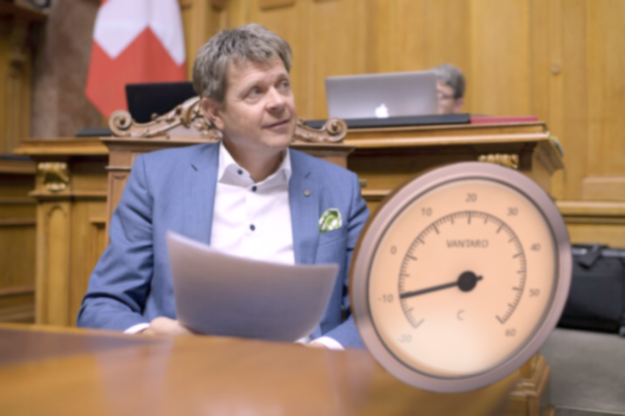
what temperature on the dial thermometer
-10 °C
